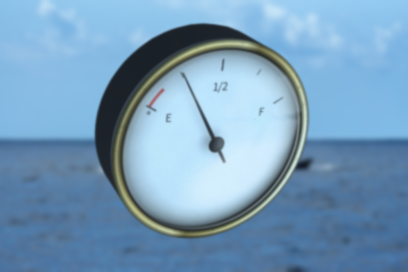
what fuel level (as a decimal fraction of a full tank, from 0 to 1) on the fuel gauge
0.25
